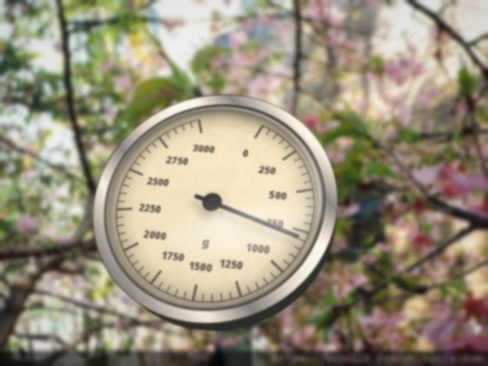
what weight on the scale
800 g
